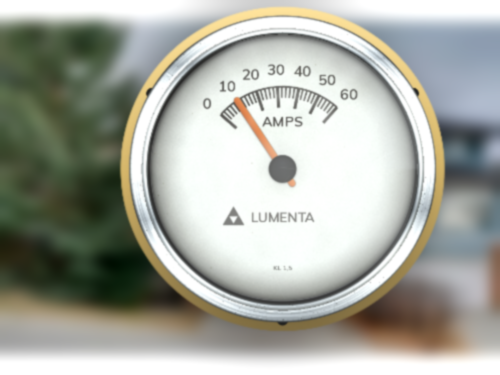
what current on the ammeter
10 A
